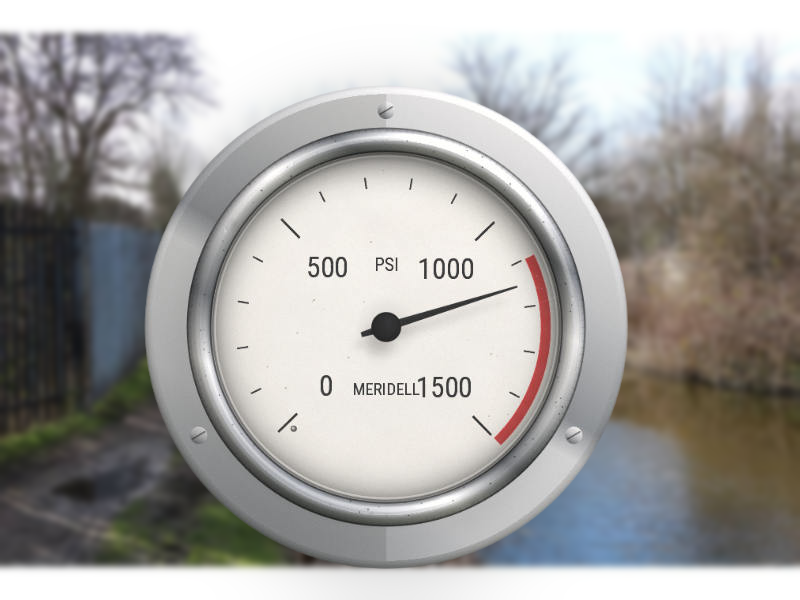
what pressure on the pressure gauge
1150 psi
